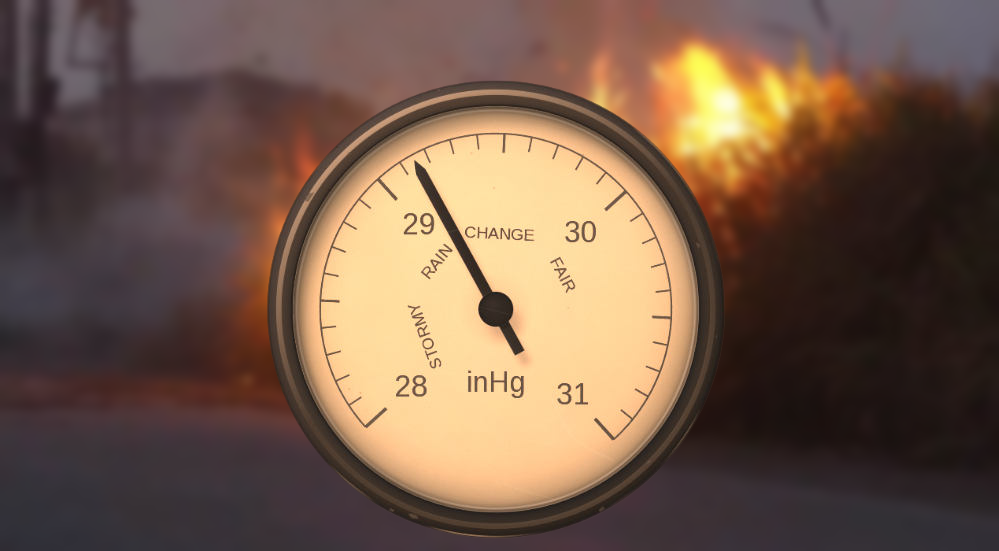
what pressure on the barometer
29.15 inHg
